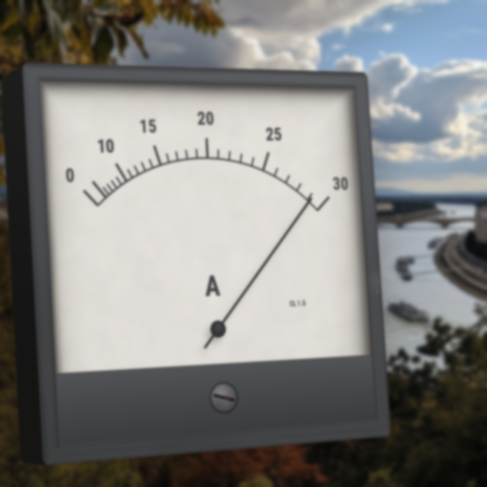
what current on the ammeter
29 A
